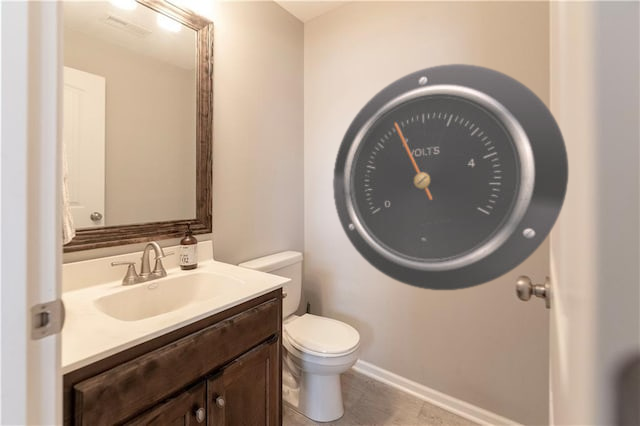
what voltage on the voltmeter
2 V
